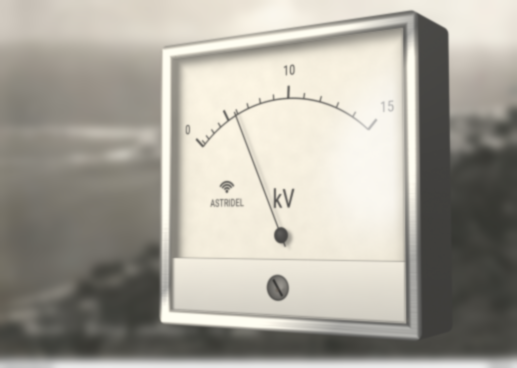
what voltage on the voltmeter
6 kV
